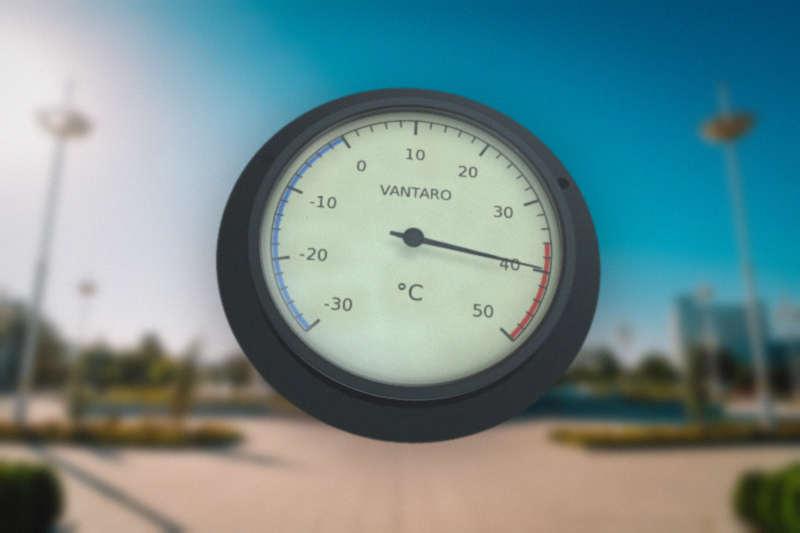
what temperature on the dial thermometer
40 °C
